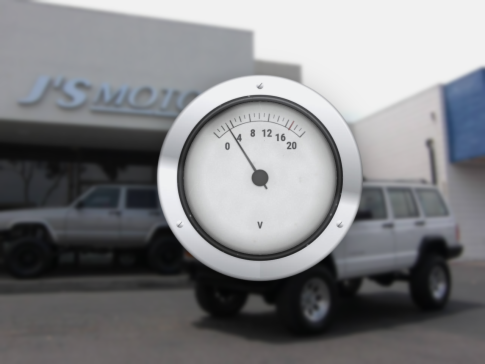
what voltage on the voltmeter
3 V
